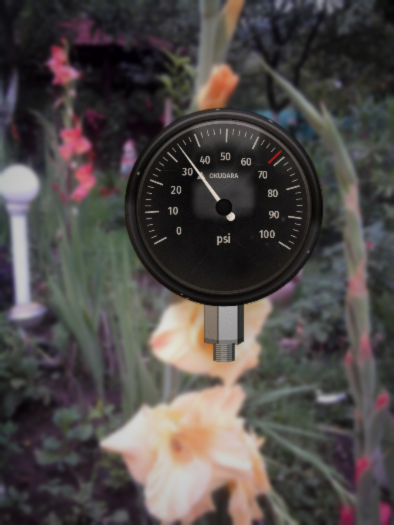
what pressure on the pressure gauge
34 psi
